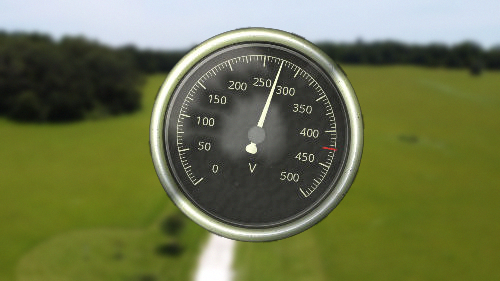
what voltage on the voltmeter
275 V
